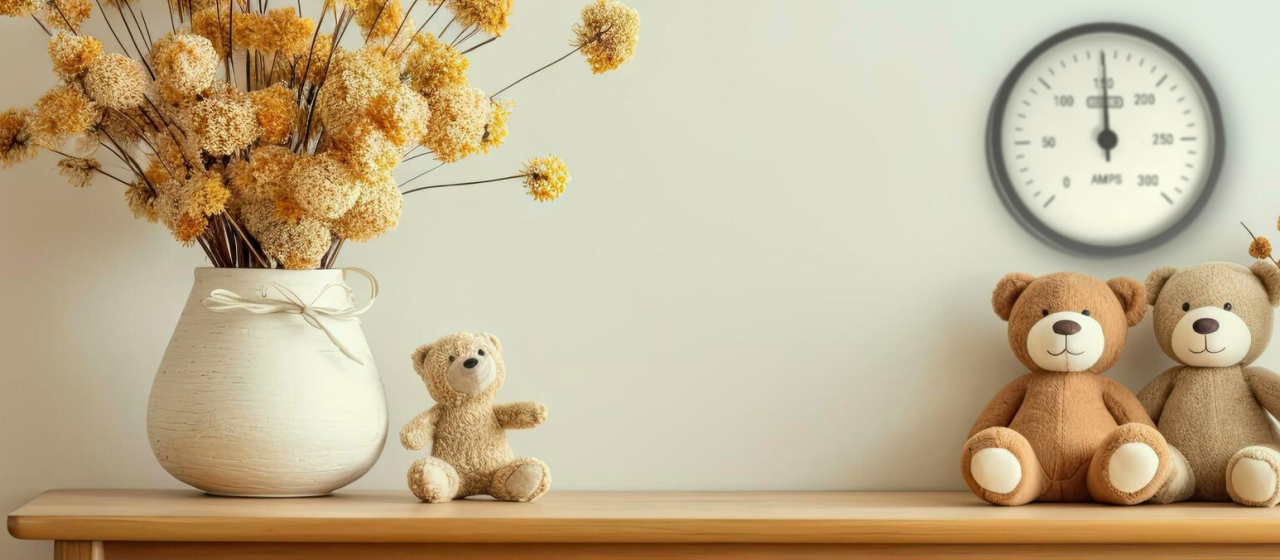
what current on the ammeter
150 A
